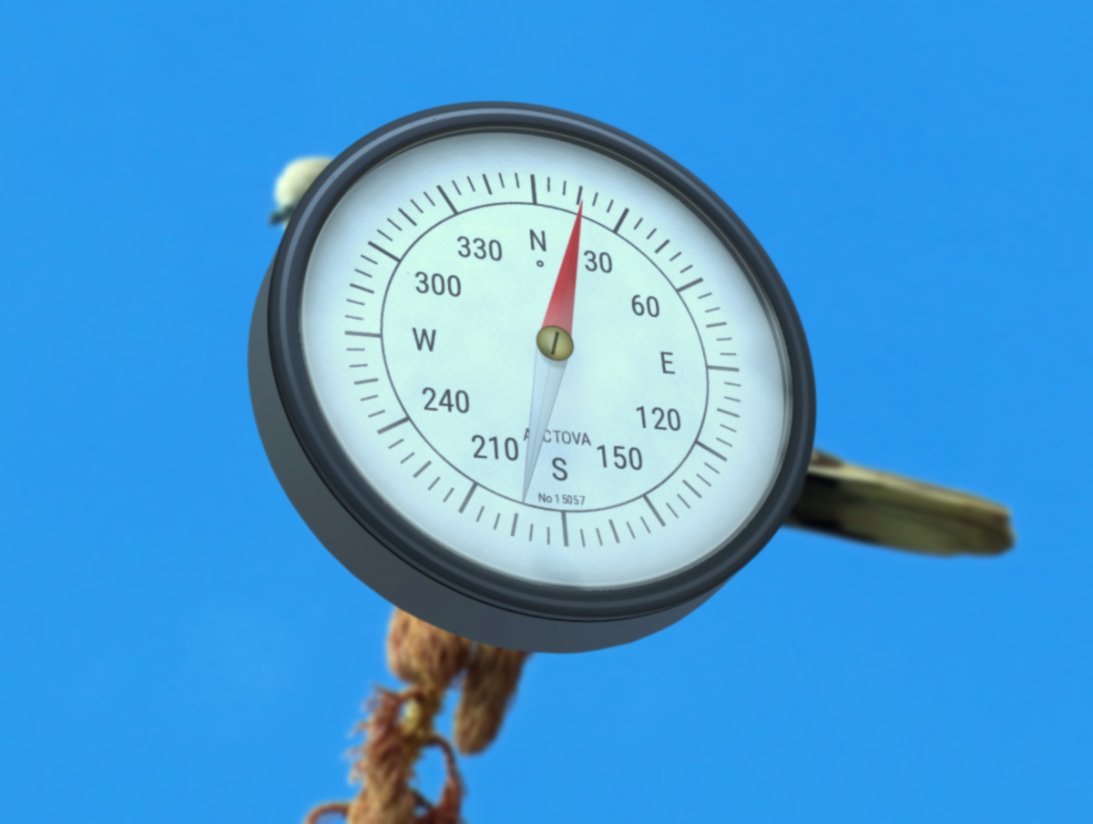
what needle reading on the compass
15 °
